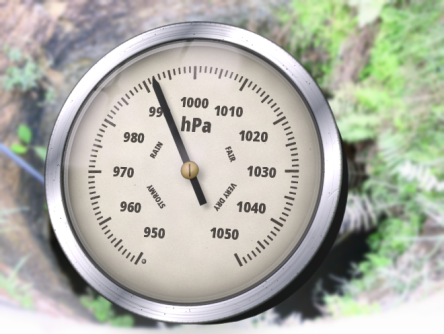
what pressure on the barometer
992 hPa
